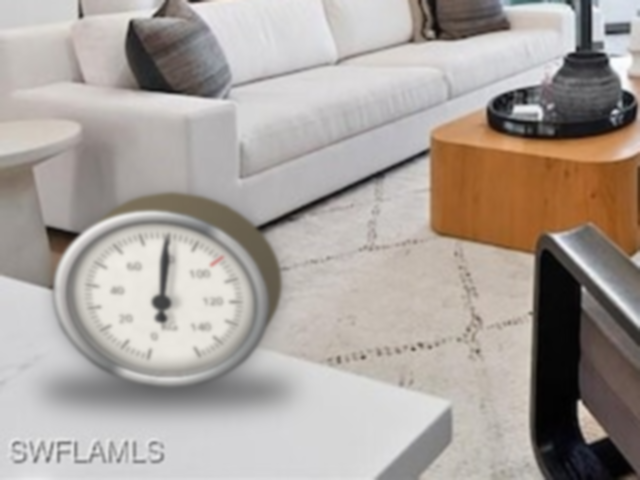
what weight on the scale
80 kg
